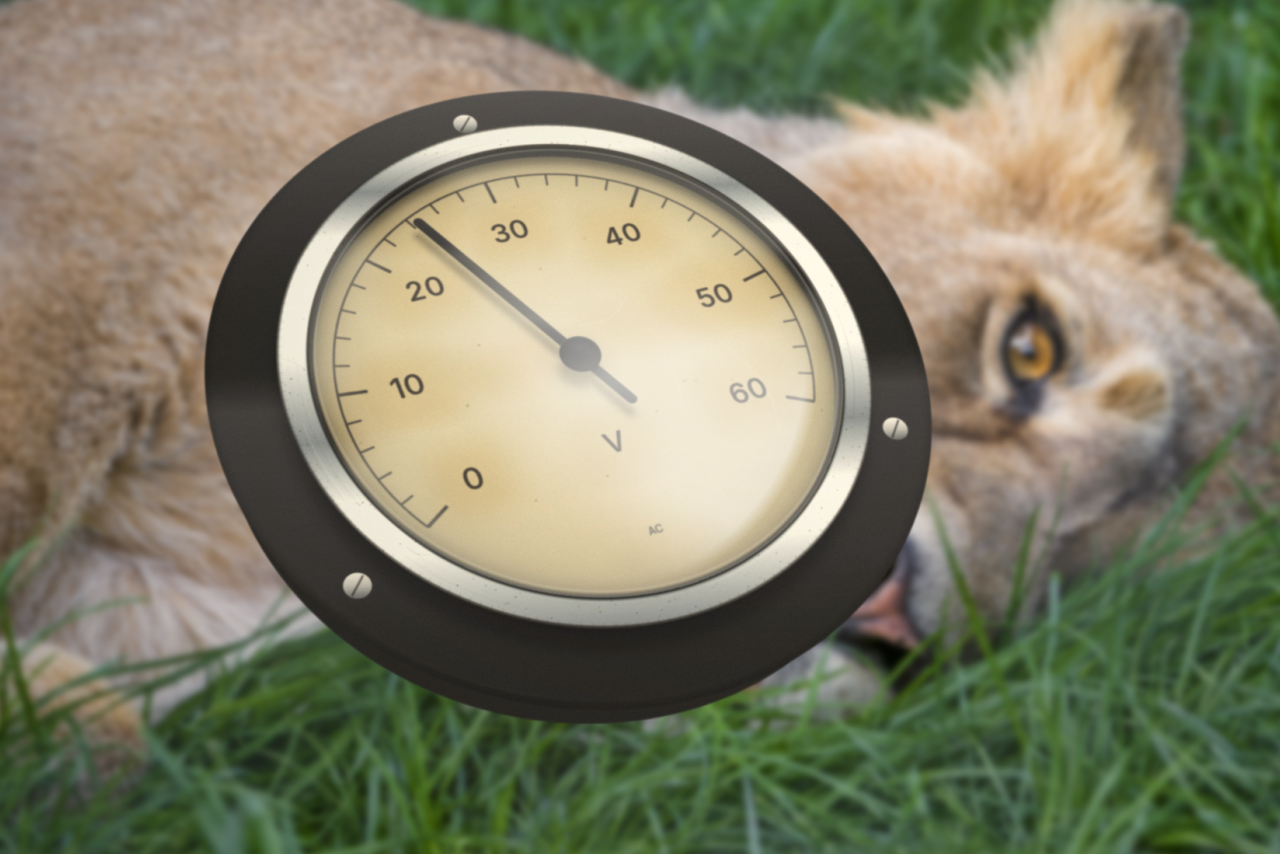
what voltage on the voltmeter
24 V
